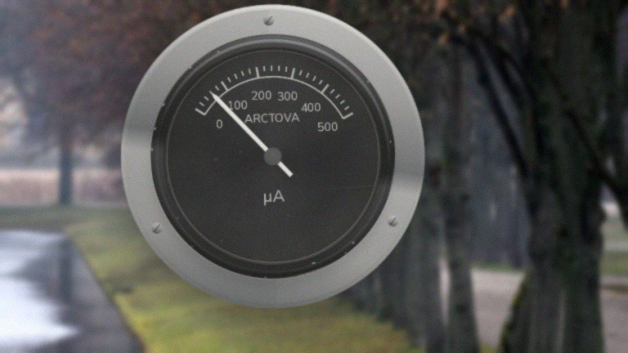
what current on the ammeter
60 µA
